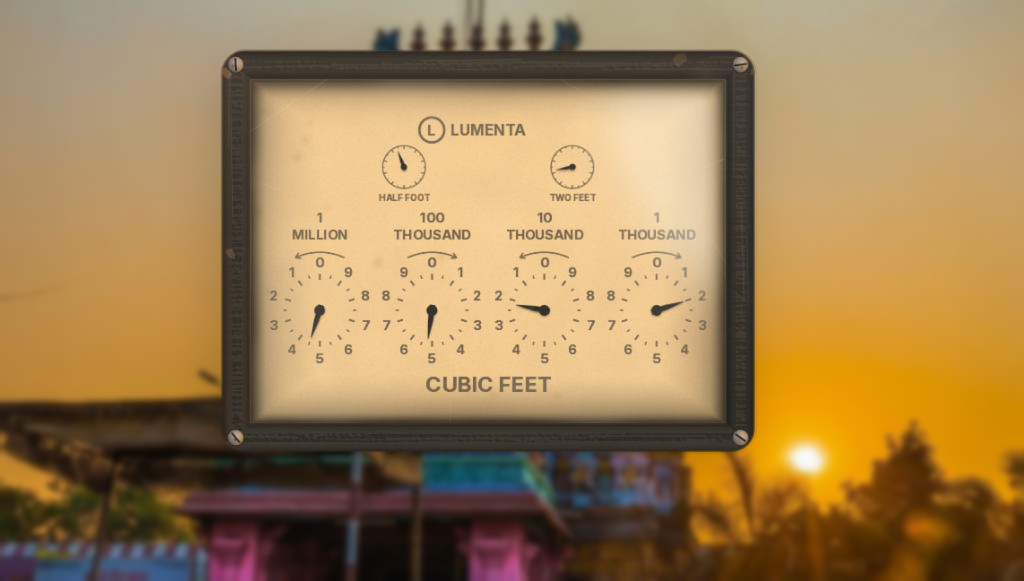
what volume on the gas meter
452200 ft³
